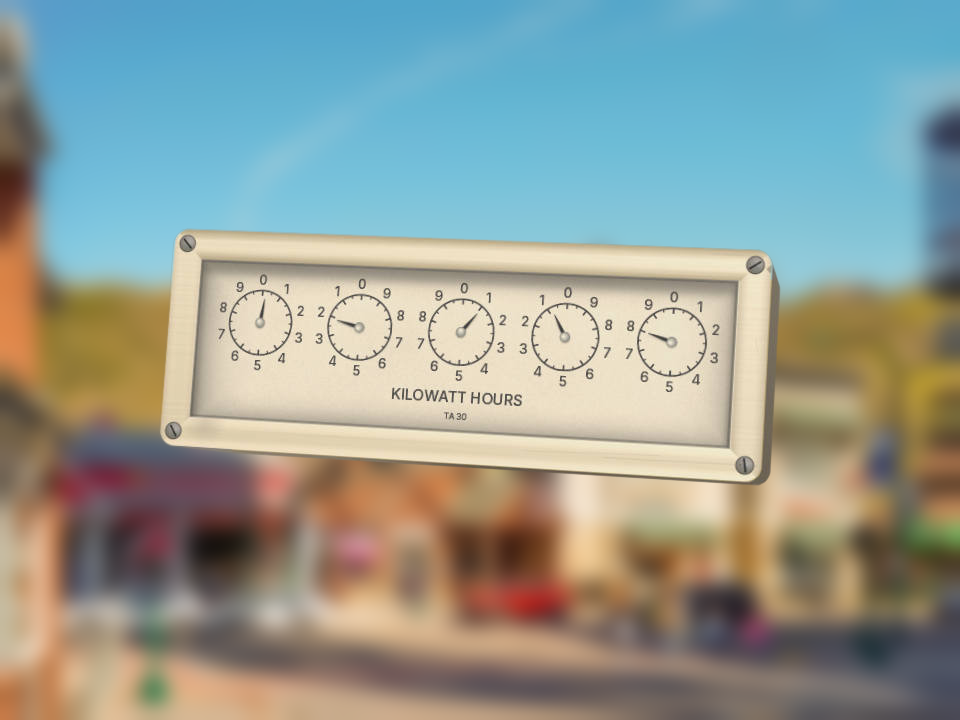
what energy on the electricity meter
2108 kWh
